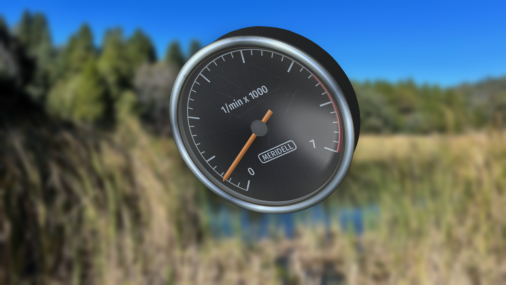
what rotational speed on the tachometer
500 rpm
